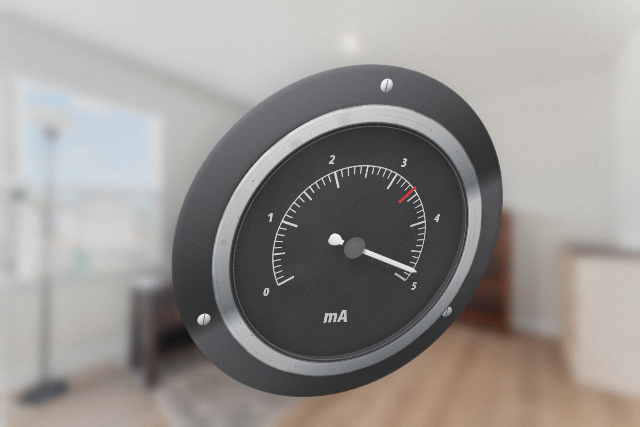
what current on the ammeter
4.8 mA
